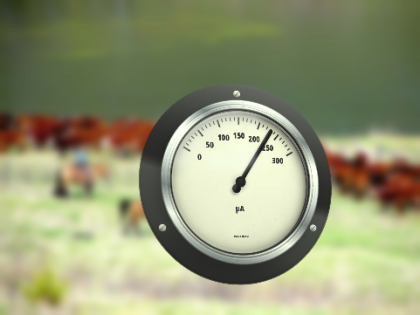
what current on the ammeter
230 µA
